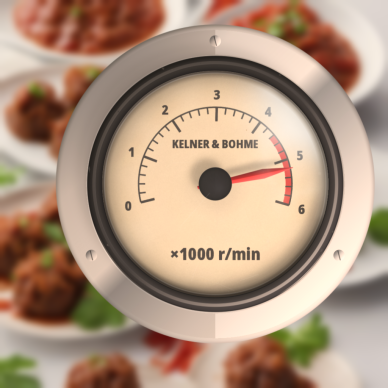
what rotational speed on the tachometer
5200 rpm
